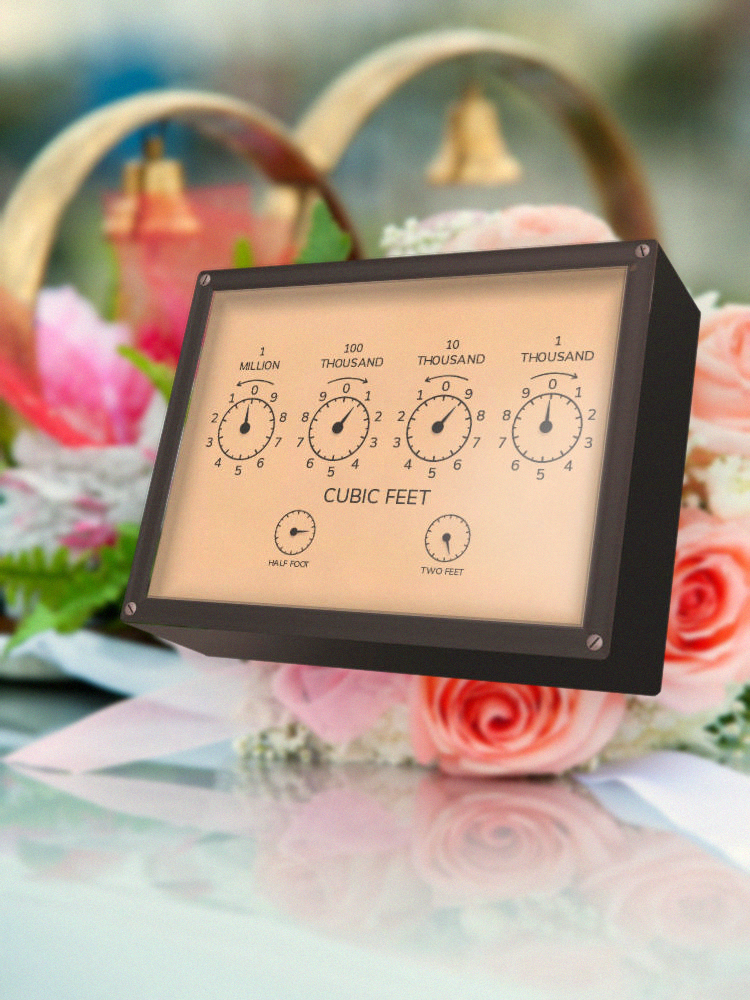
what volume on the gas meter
9000 ft³
